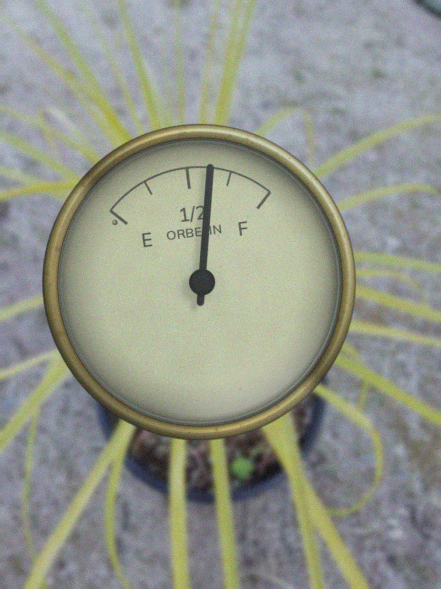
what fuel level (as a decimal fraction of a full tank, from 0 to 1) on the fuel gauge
0.625
